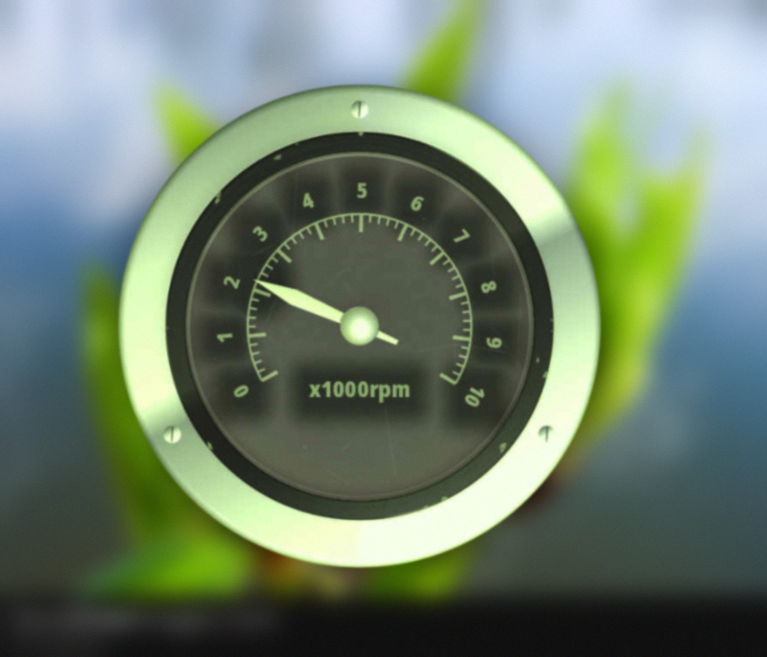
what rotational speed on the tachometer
2200 rpm
